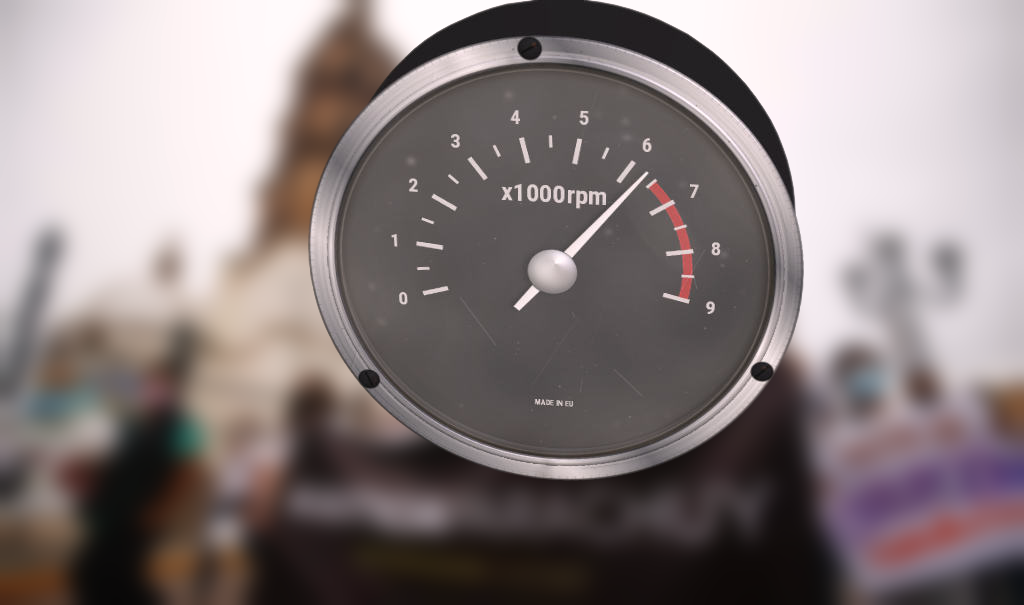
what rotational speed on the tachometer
6250 rpm
